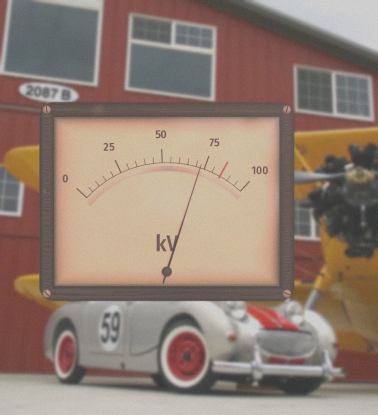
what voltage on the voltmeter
72.5 kV
